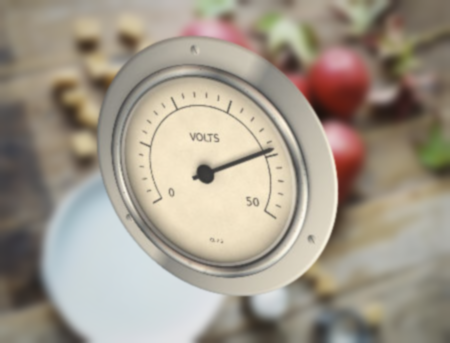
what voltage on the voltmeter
39 V
